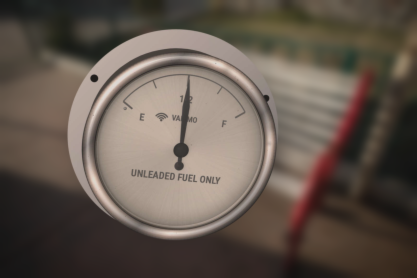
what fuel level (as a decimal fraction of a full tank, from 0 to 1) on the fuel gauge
0.5
